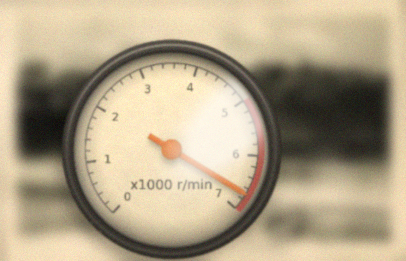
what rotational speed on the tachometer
6700 rpm
